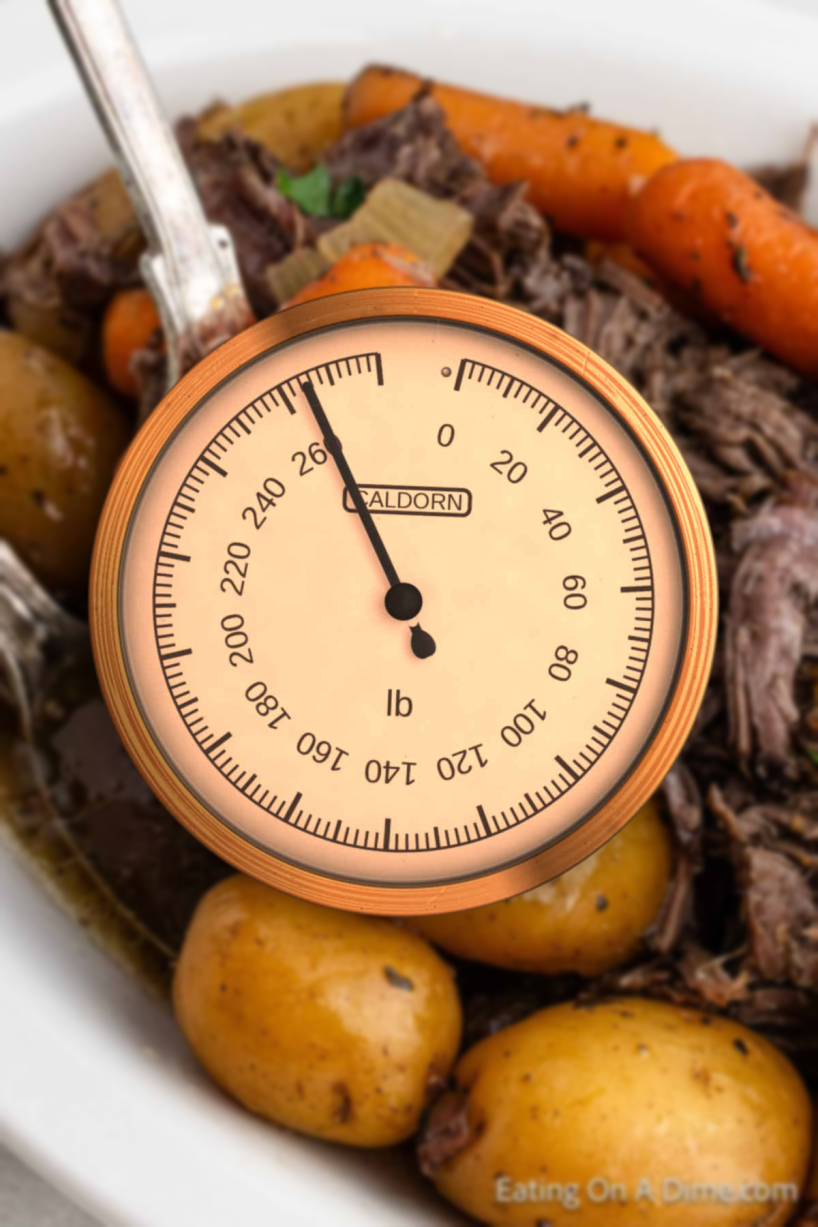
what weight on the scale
265 lb
